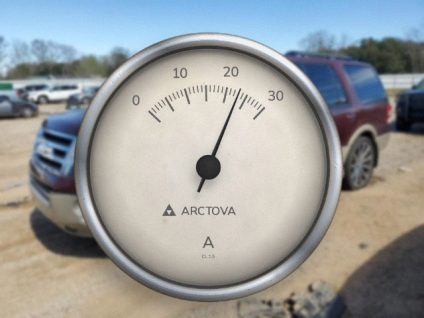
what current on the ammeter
23 A
